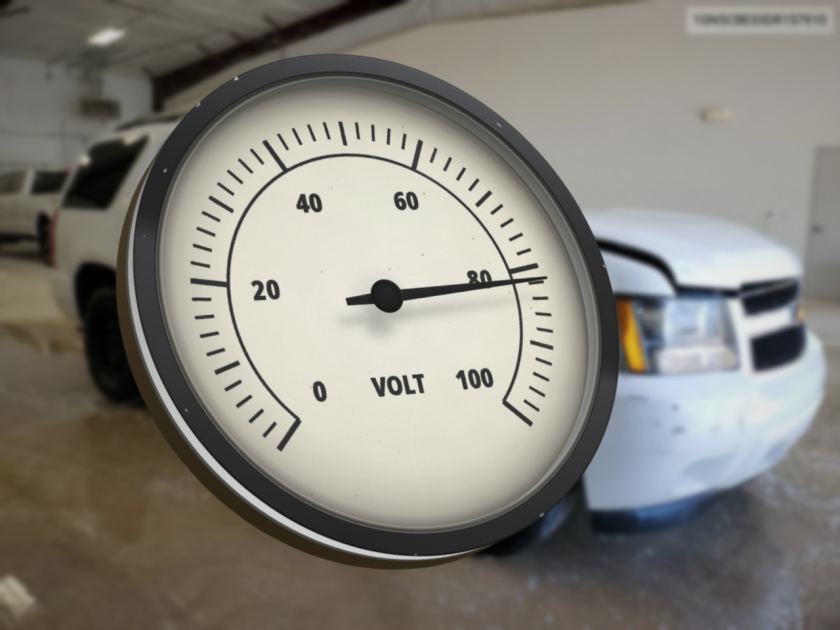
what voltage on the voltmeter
82 V
